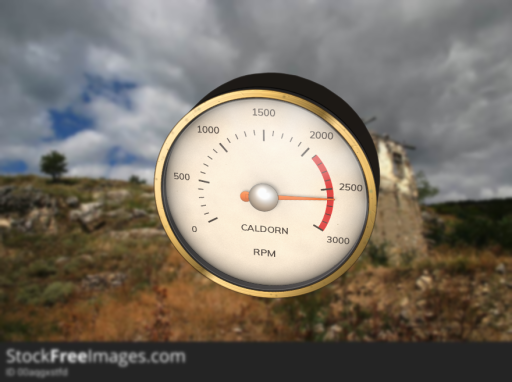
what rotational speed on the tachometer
2600 rpm
